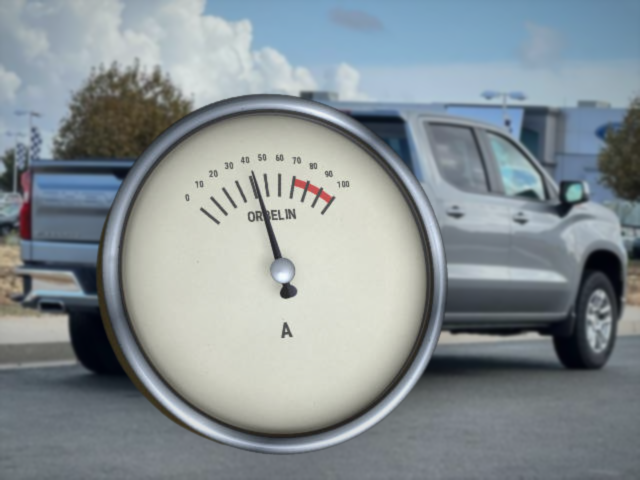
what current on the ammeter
40 A
